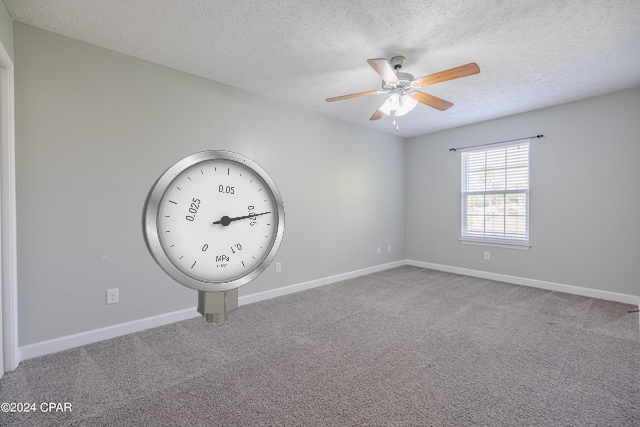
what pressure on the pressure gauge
0.075 MPa
